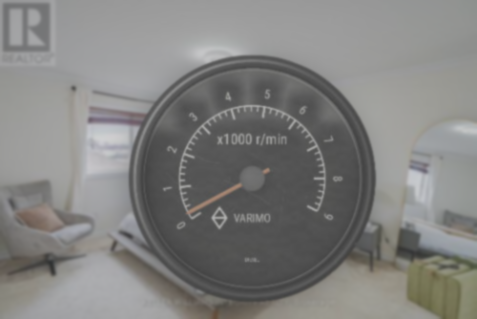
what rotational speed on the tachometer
200 rpm
